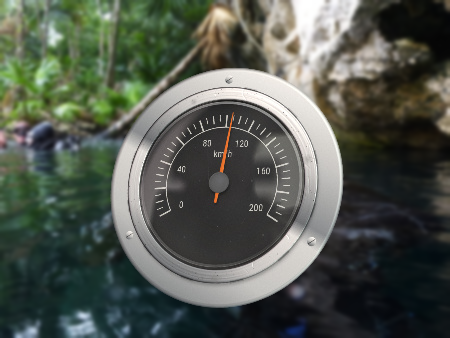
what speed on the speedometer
105 km/h
